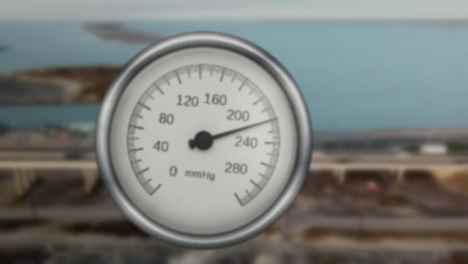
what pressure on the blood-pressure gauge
220 mmHg
